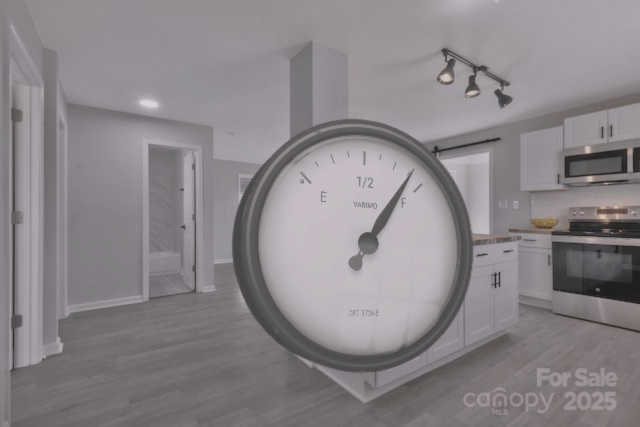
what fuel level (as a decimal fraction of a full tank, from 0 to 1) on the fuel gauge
0.875
